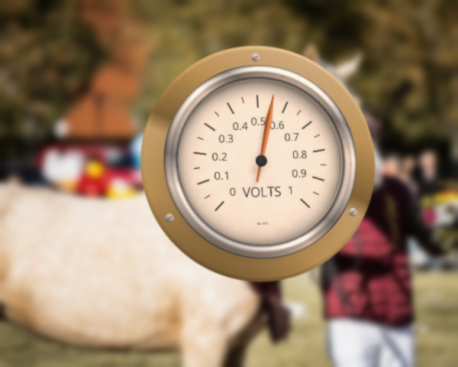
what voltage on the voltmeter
0.55 V
